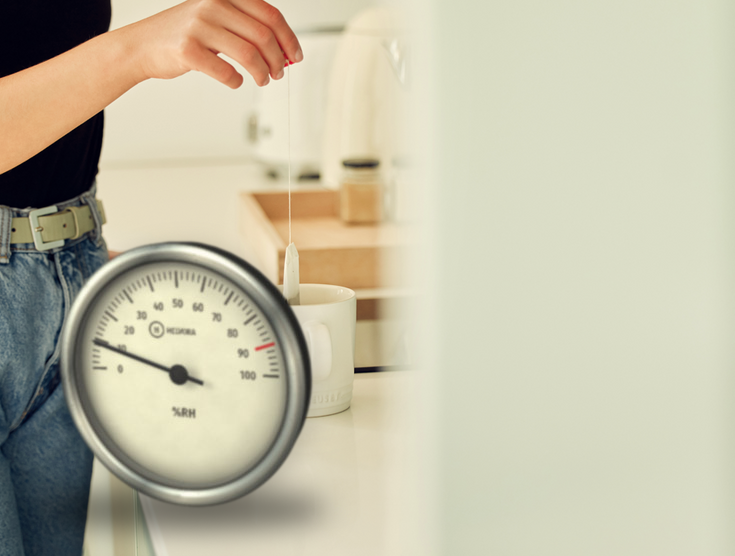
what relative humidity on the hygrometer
10 %
